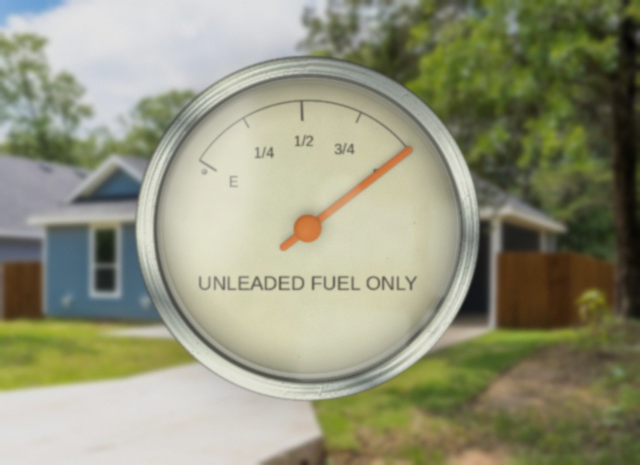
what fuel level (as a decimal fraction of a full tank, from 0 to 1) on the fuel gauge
1
